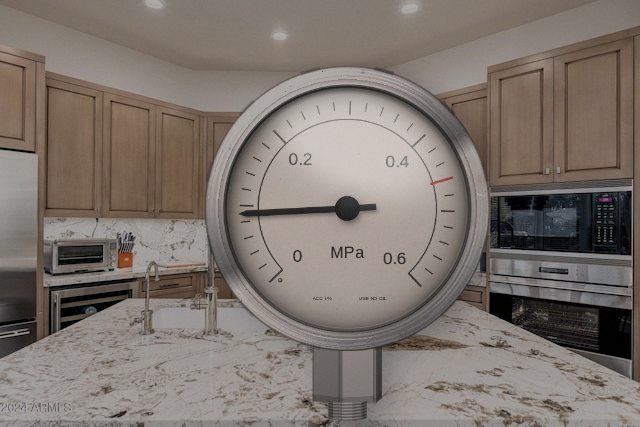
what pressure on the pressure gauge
0.09 MPa
